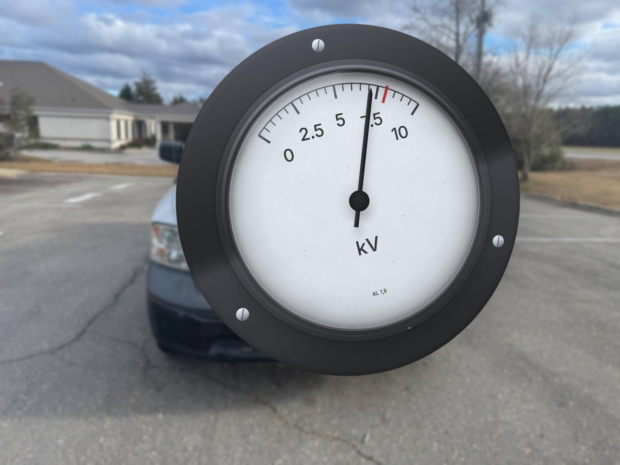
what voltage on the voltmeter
7 kV
